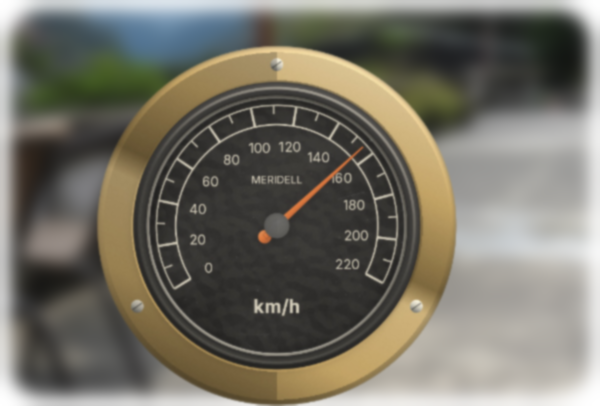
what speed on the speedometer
155 km/h
